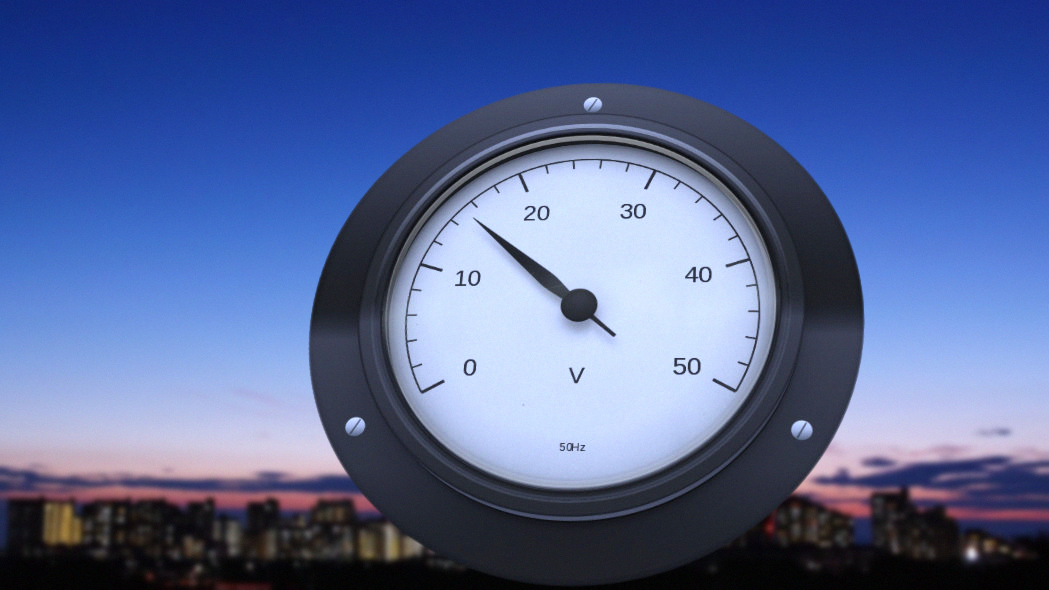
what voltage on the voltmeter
15 V
